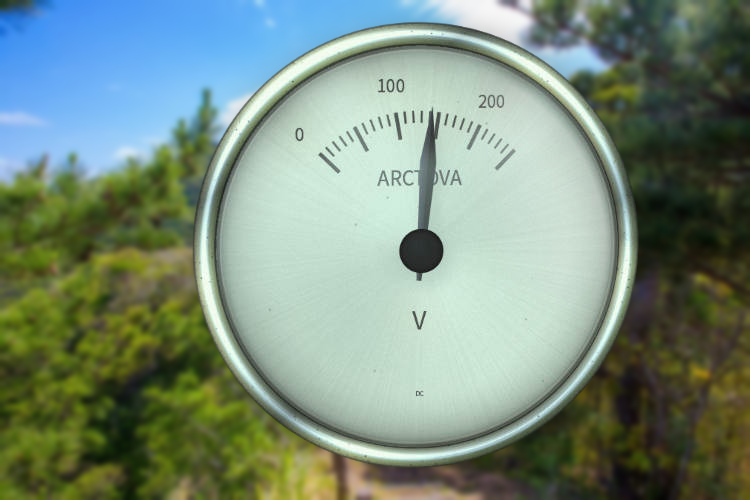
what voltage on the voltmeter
140 V
